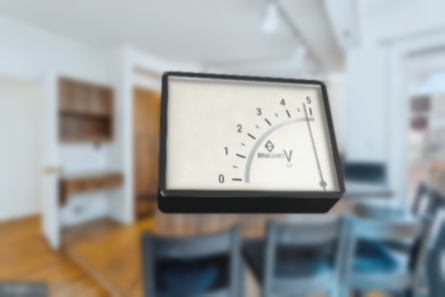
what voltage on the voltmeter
4.75 V
